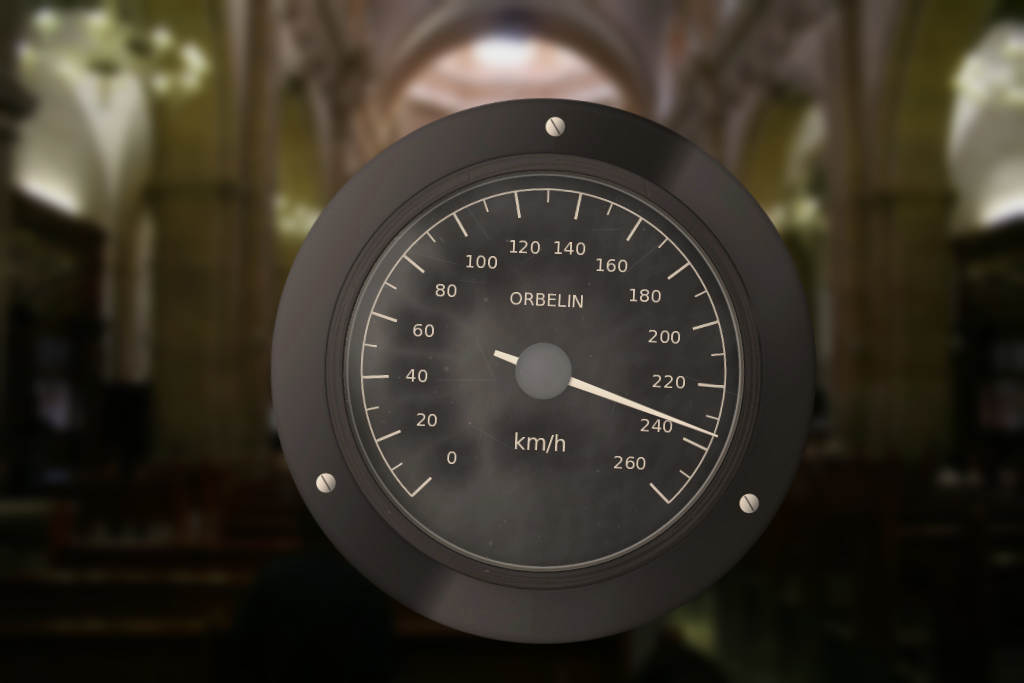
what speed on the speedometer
235 km/h
